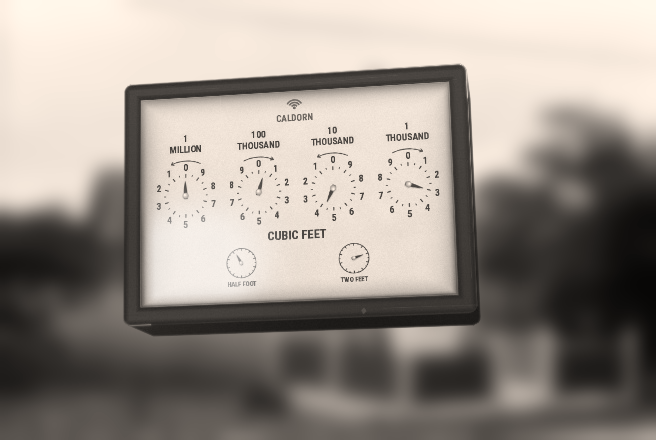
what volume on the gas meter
4300 ft³
